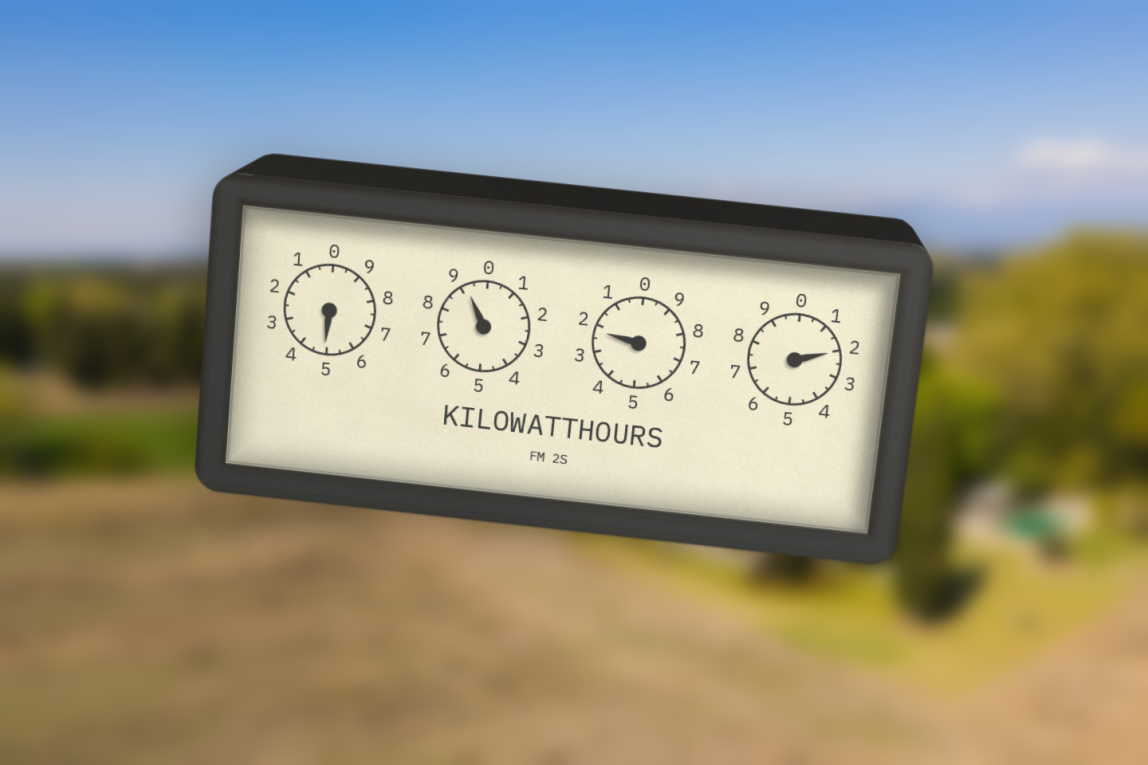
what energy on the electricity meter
4922 kWh
